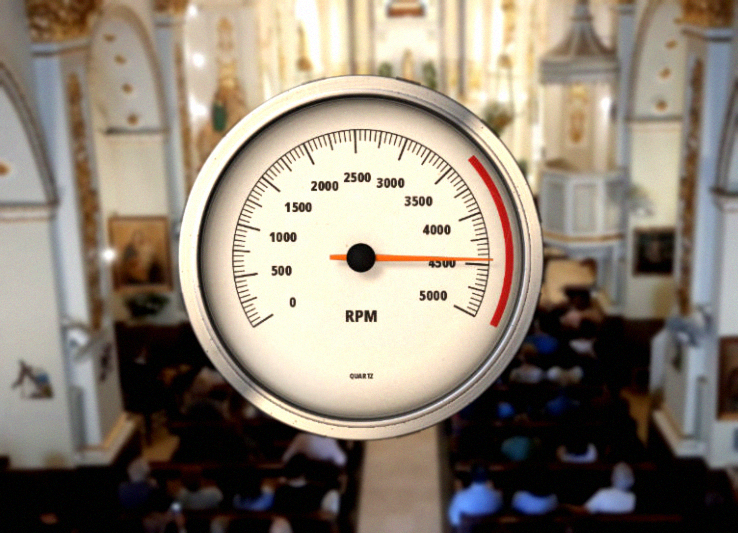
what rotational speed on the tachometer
4450 rpm
